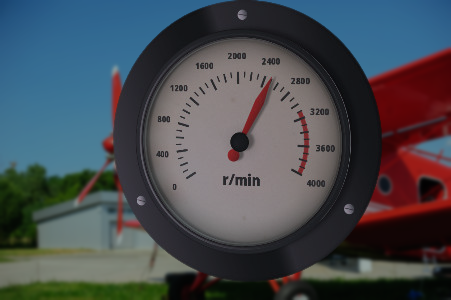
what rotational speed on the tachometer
2500 rpm
